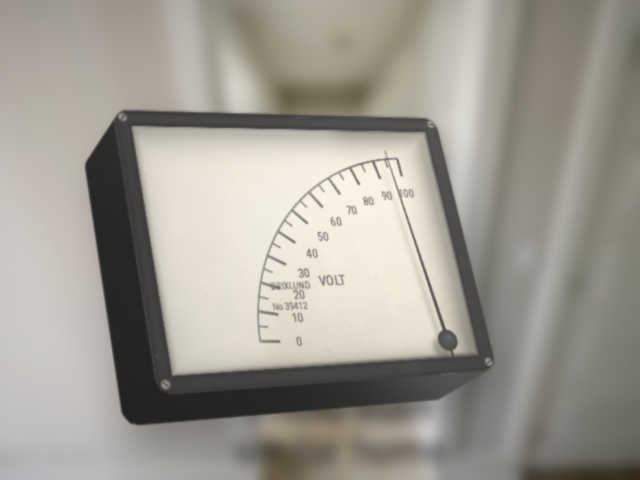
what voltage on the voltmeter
95 V
